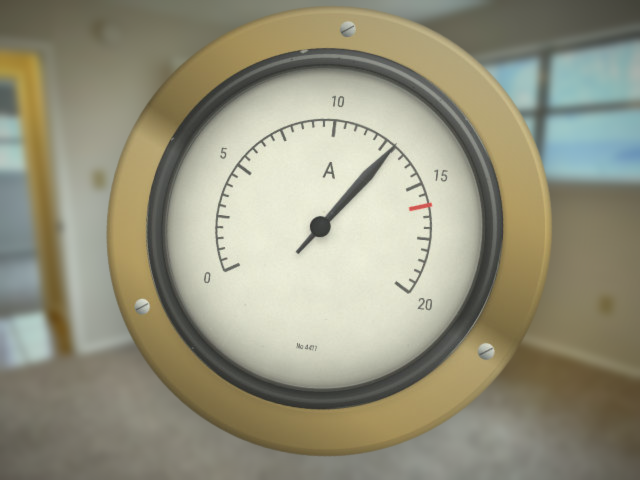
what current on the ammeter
13 A
